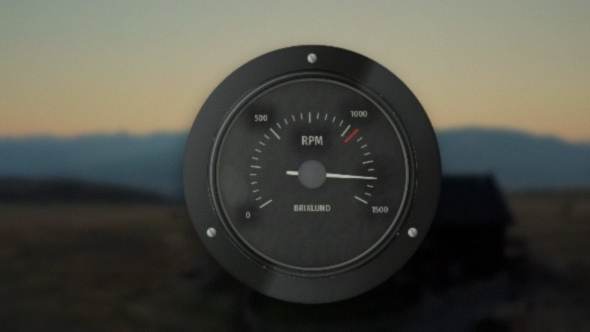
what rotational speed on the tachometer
1350 rpm
